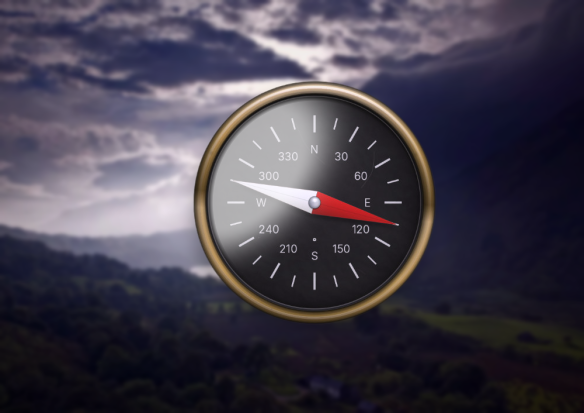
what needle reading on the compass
105 °
